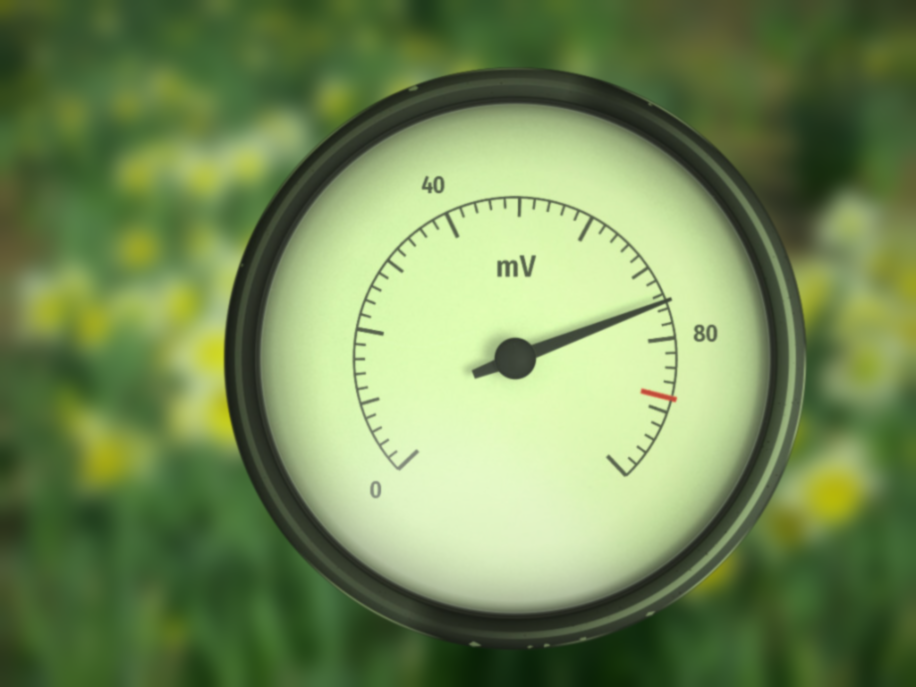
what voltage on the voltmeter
75 mV
